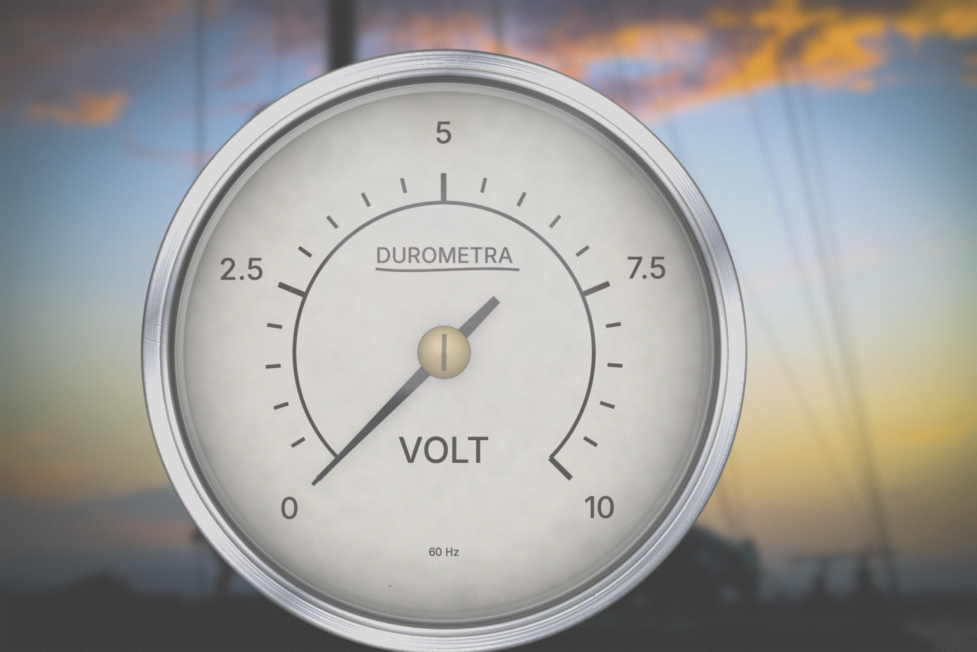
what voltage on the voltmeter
0 V
